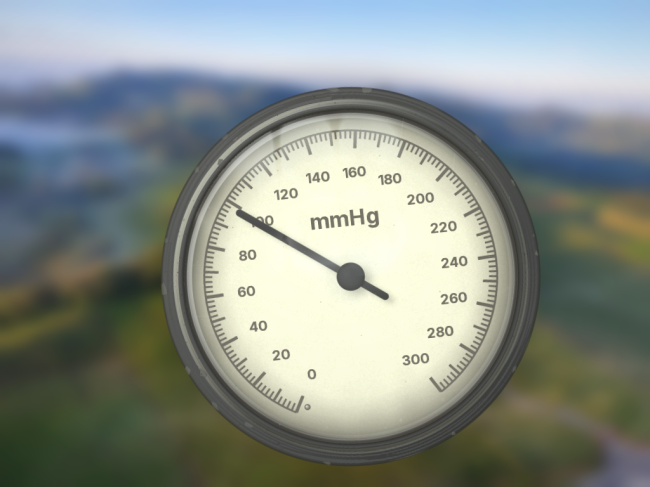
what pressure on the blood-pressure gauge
98 mmHg
